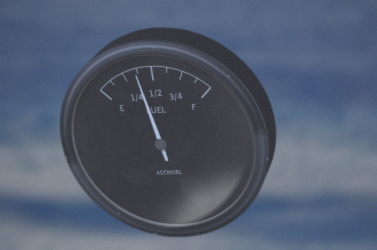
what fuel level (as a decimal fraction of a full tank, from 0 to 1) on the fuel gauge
0.375
